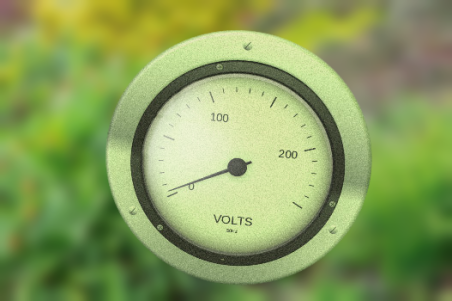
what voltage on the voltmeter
5 V
